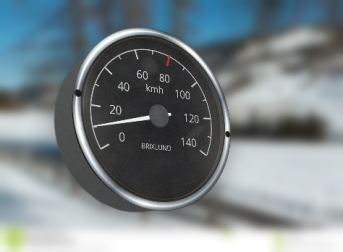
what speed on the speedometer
10 km/h
